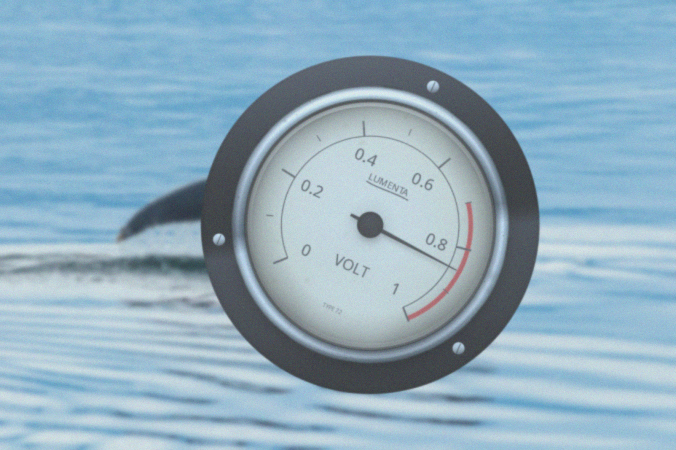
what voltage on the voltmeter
0.85 V
